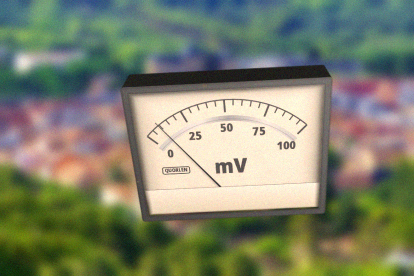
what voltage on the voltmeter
10 mV
